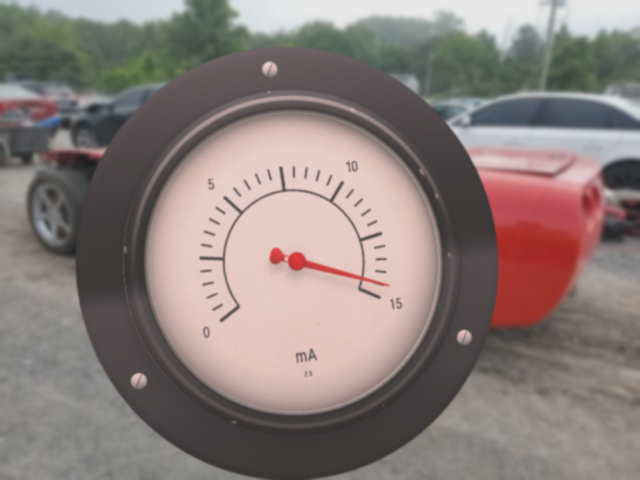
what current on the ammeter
14.5 mA
